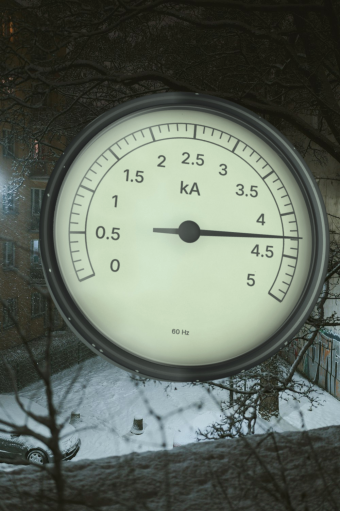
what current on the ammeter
4.3 kA
